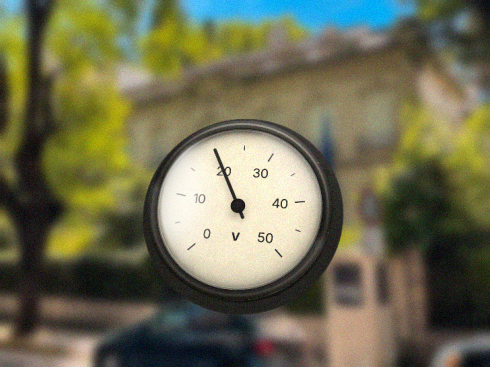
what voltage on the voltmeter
20 V
